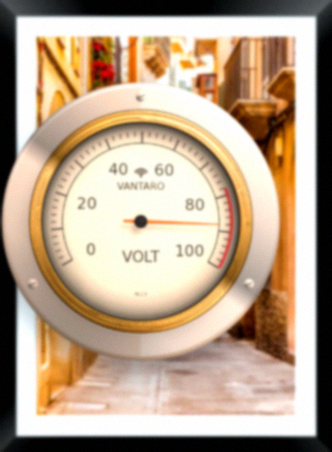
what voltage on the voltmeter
88 V
